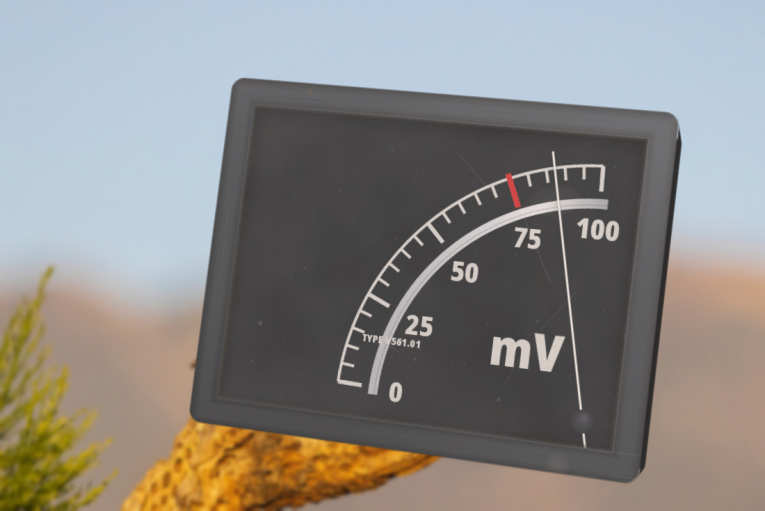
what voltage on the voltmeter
87.5 mV
